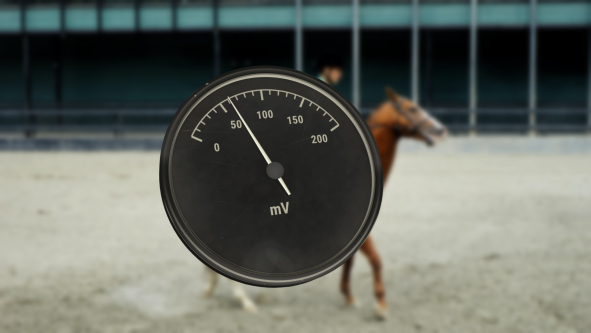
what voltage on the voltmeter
60 mV
